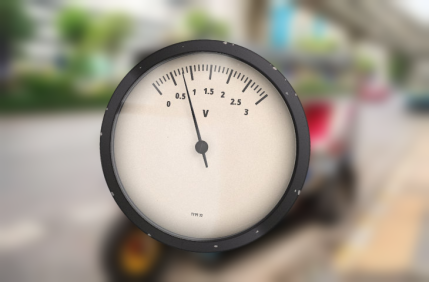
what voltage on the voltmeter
0.8 V
